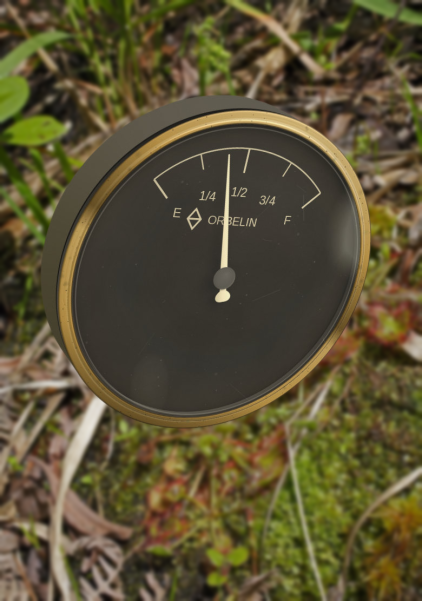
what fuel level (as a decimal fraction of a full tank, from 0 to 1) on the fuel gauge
0.375
